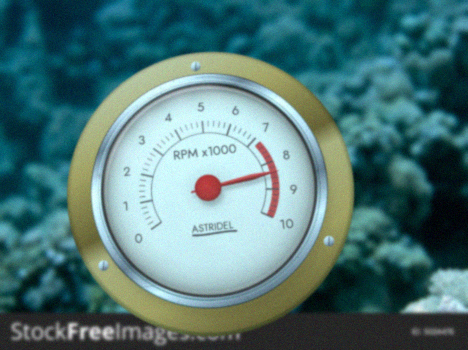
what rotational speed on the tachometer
8400 rpm
